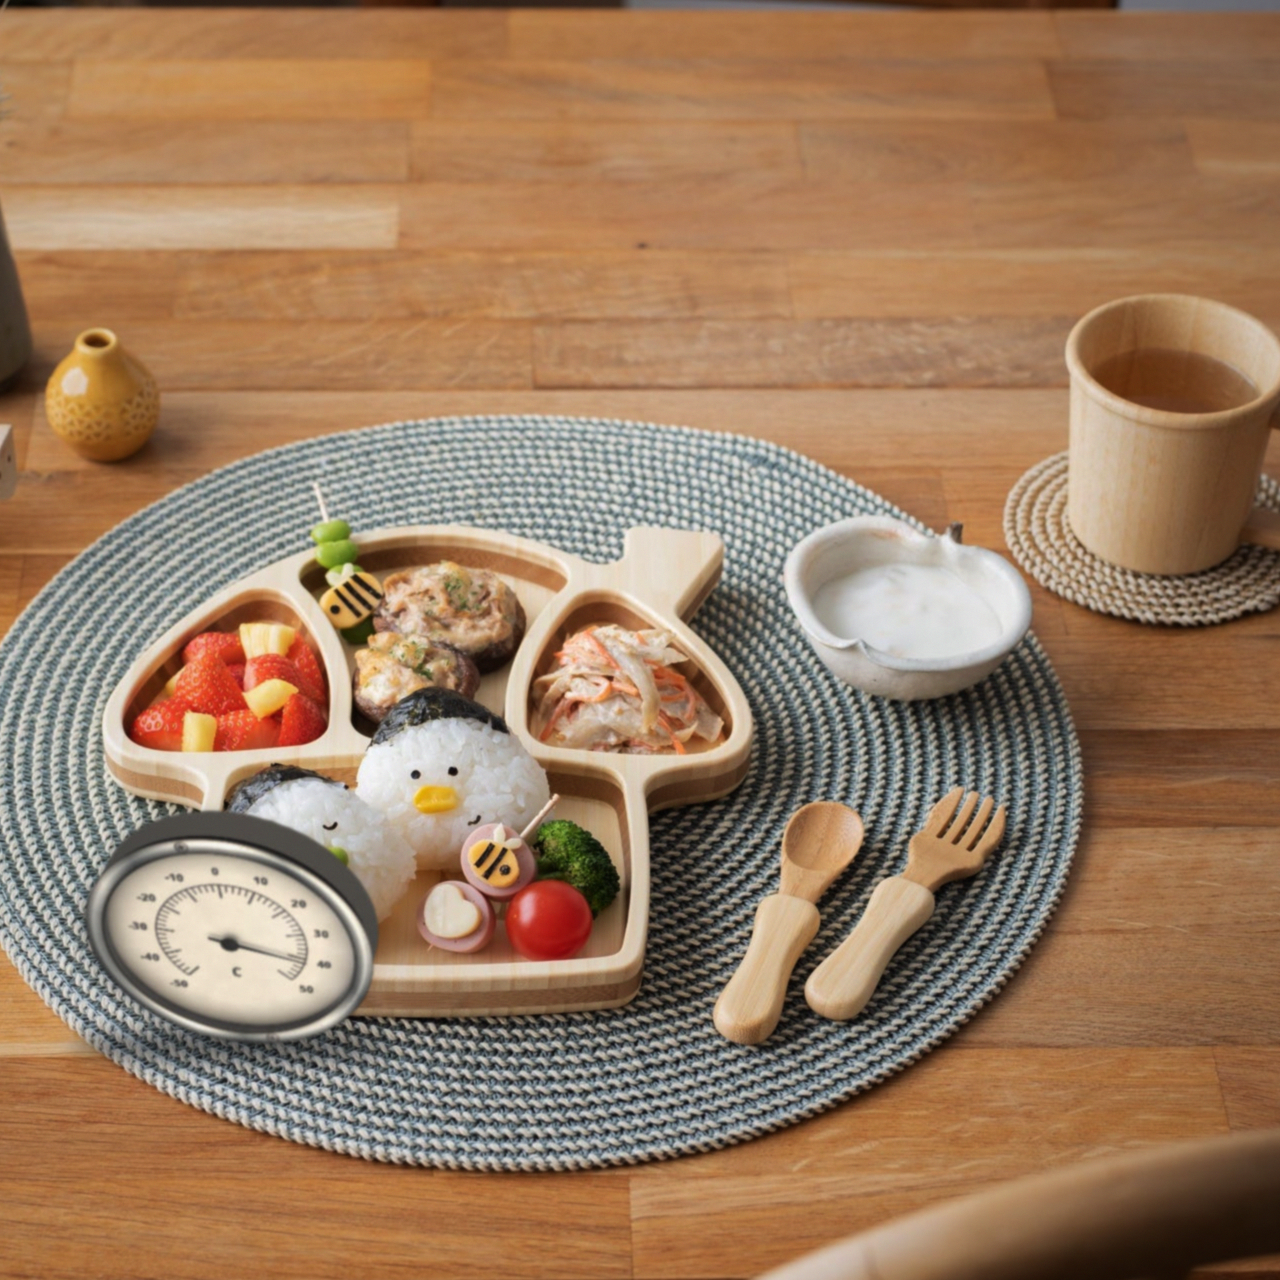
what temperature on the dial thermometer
40 °C
